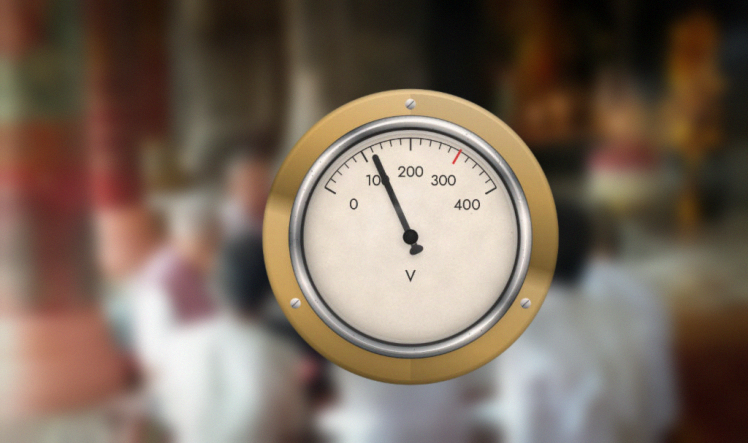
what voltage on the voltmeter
120 V
